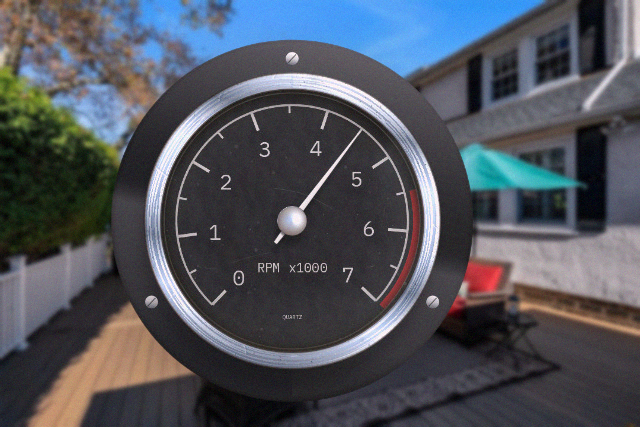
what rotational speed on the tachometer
4500 rpm
